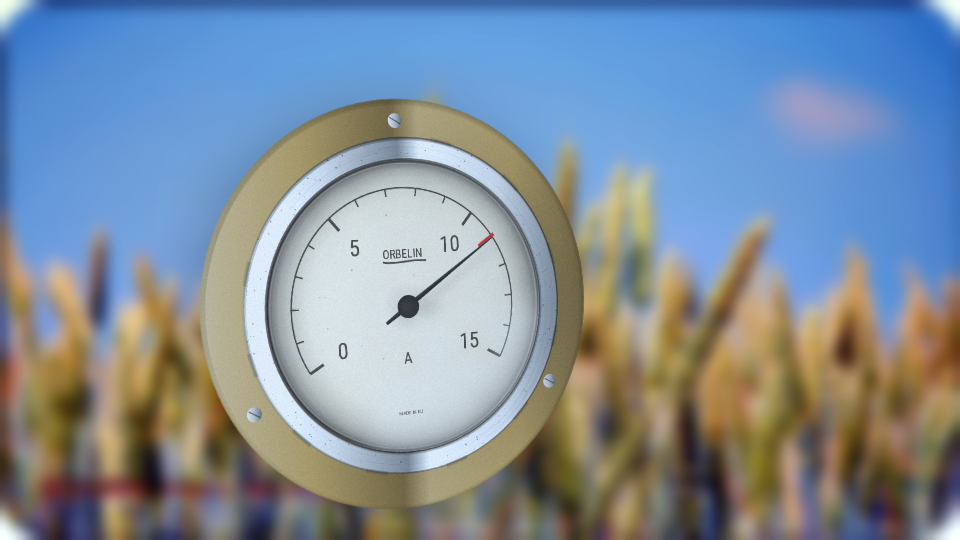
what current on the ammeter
11 A
